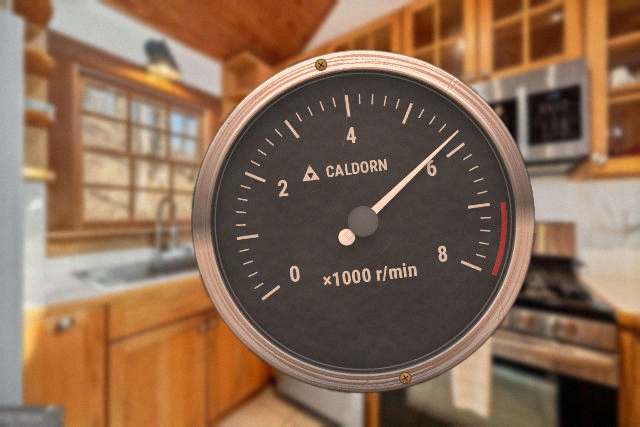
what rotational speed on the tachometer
5800 rpm
